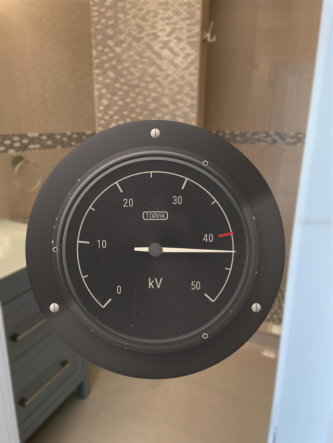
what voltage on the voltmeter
42.5 kV
